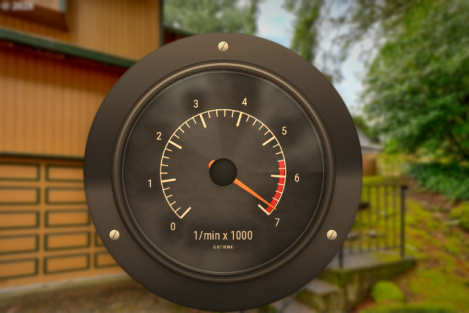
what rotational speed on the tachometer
6800 rpm
